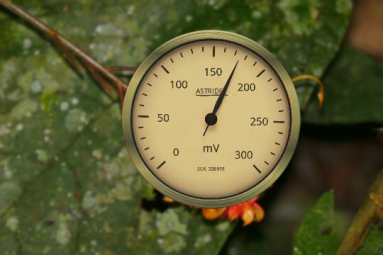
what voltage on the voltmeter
175 mV
